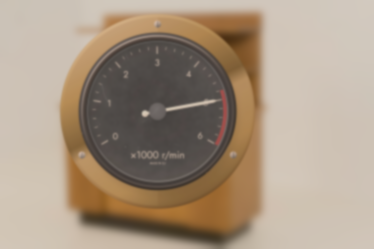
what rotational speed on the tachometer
5000 rpm
